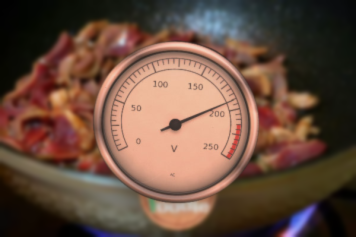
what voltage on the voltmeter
190 V
